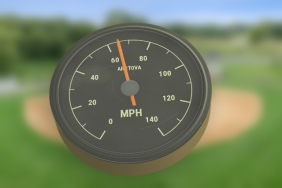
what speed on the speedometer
65 mph
